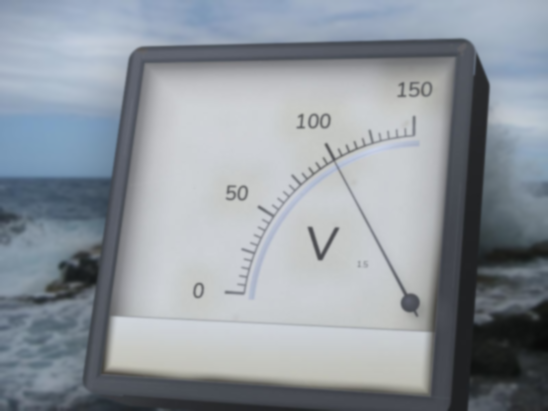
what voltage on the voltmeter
100 V
